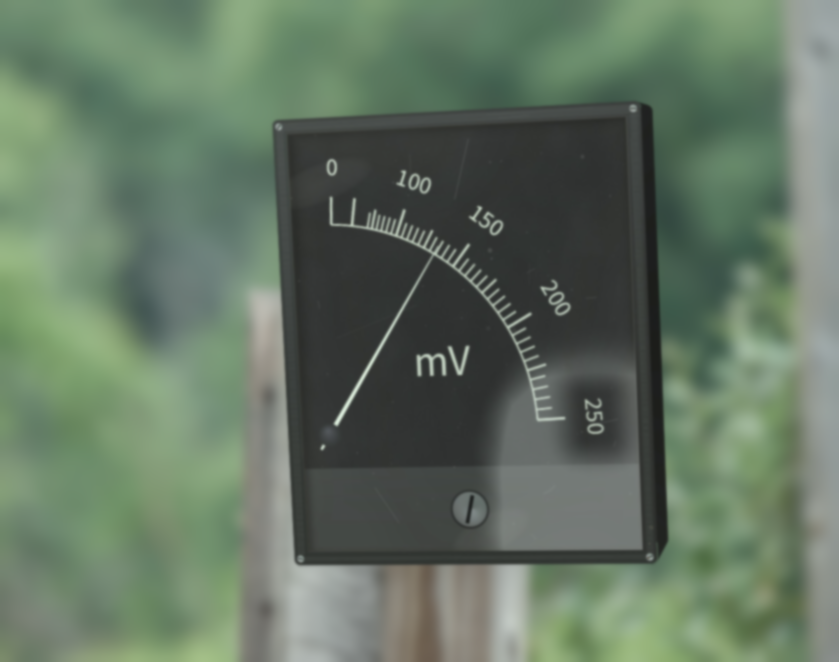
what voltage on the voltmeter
135 mV
